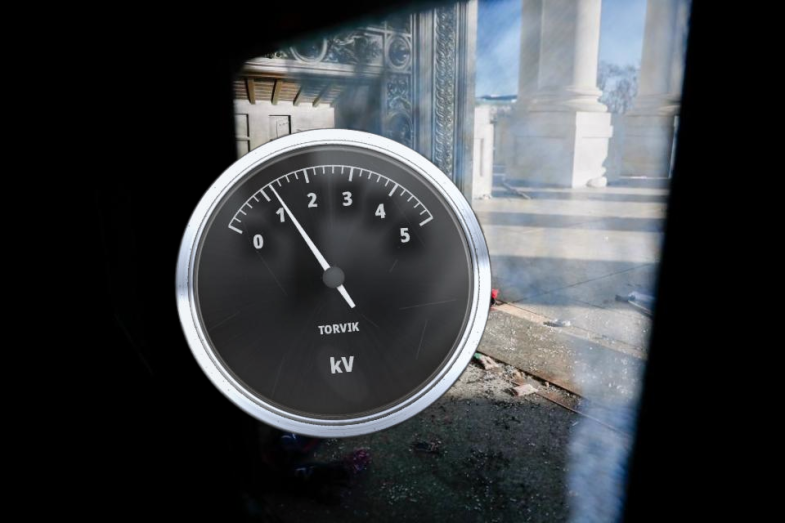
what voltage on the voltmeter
1.2 kV
